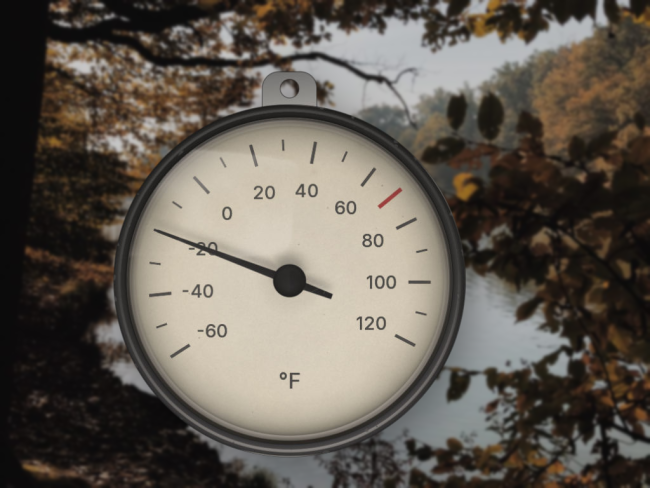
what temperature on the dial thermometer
-20 °F
